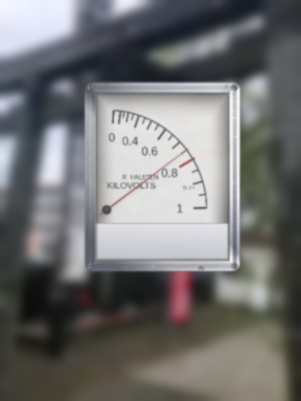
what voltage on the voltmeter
0.75 kV
